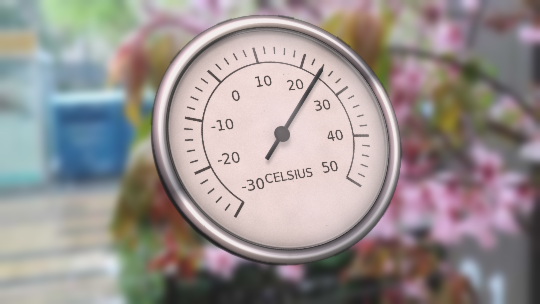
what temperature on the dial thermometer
24 °C
